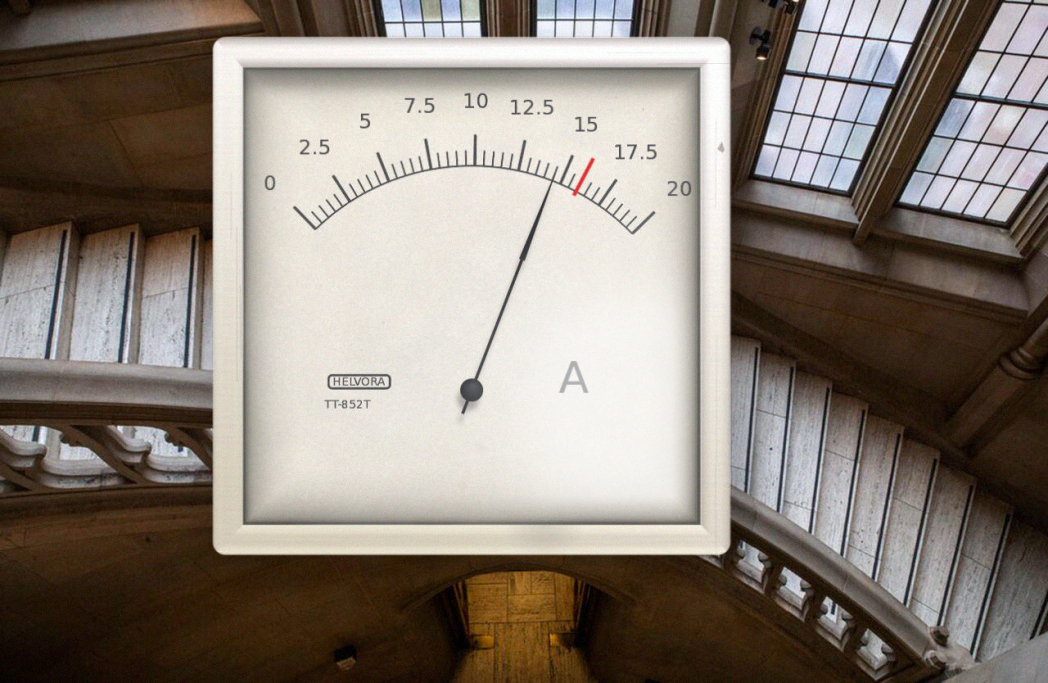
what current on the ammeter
14.5 A
